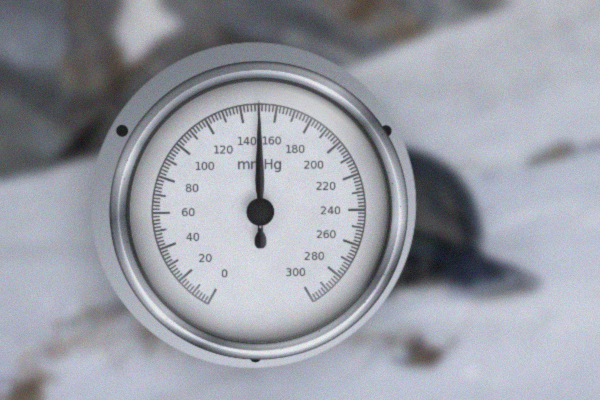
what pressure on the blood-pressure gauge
150 mmHg
